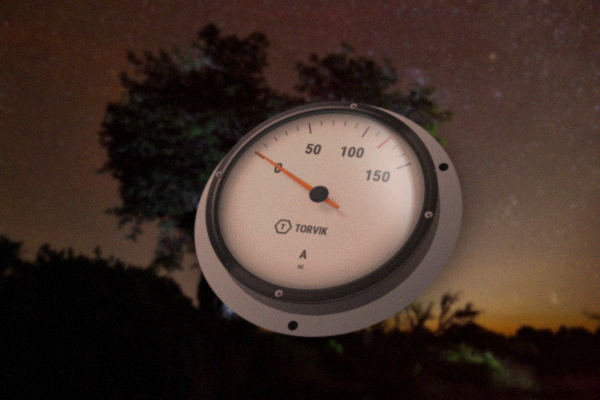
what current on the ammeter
0 A
